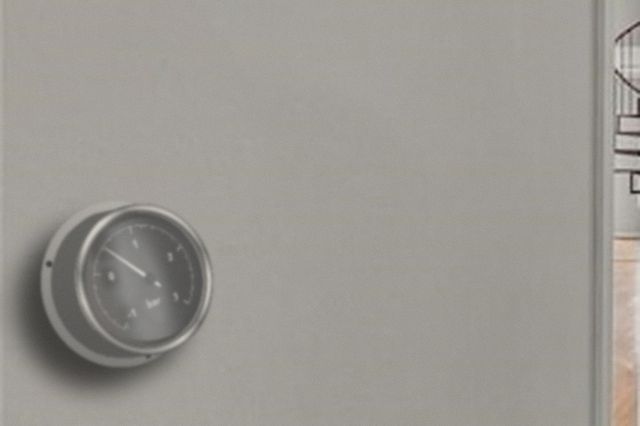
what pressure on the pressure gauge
0.4 bar
